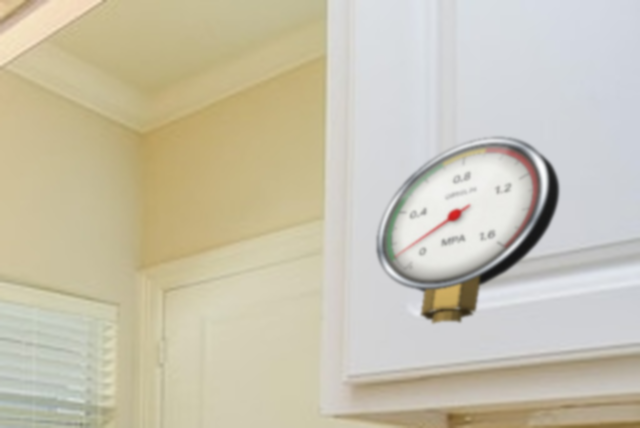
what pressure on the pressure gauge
0.1 MPa
